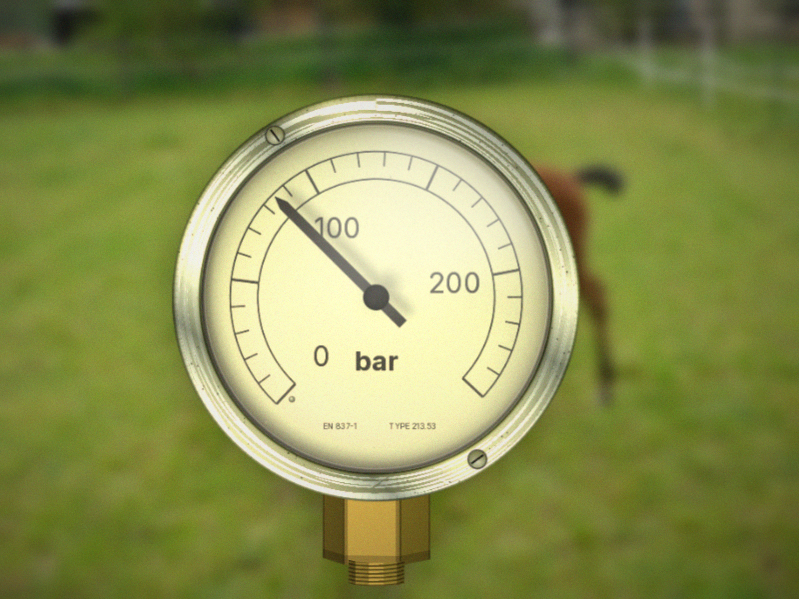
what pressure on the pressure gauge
85 bar
